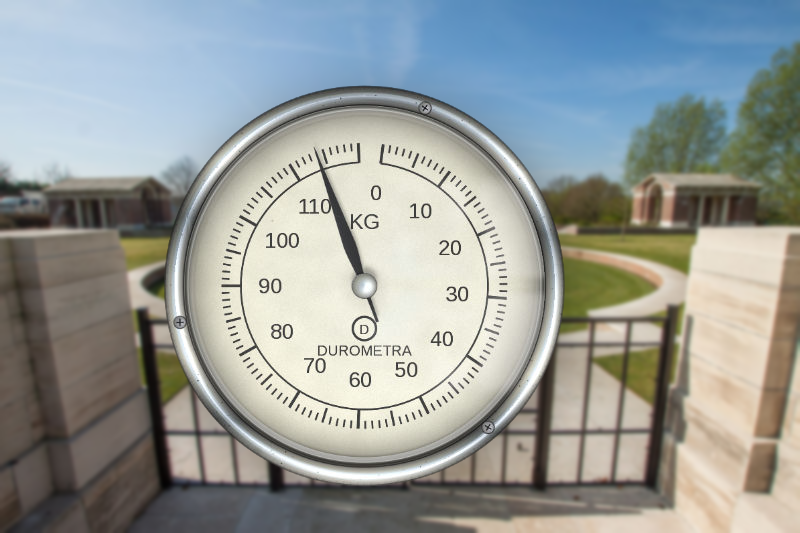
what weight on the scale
114 kg
